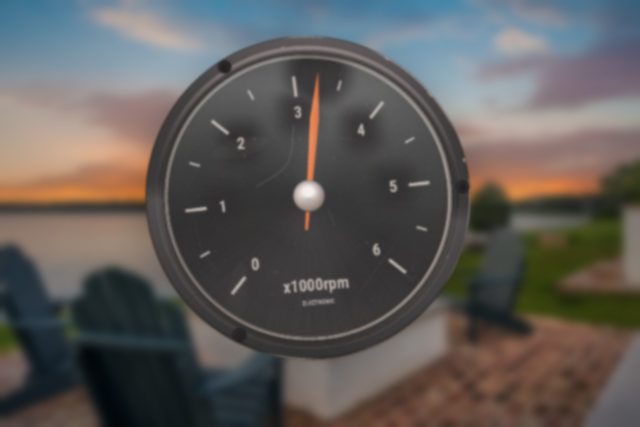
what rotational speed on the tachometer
3250 rpm
